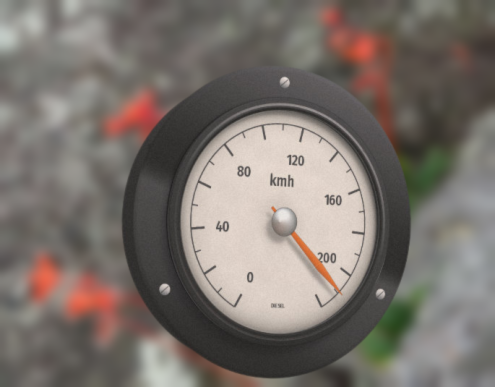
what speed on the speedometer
210 km/h
